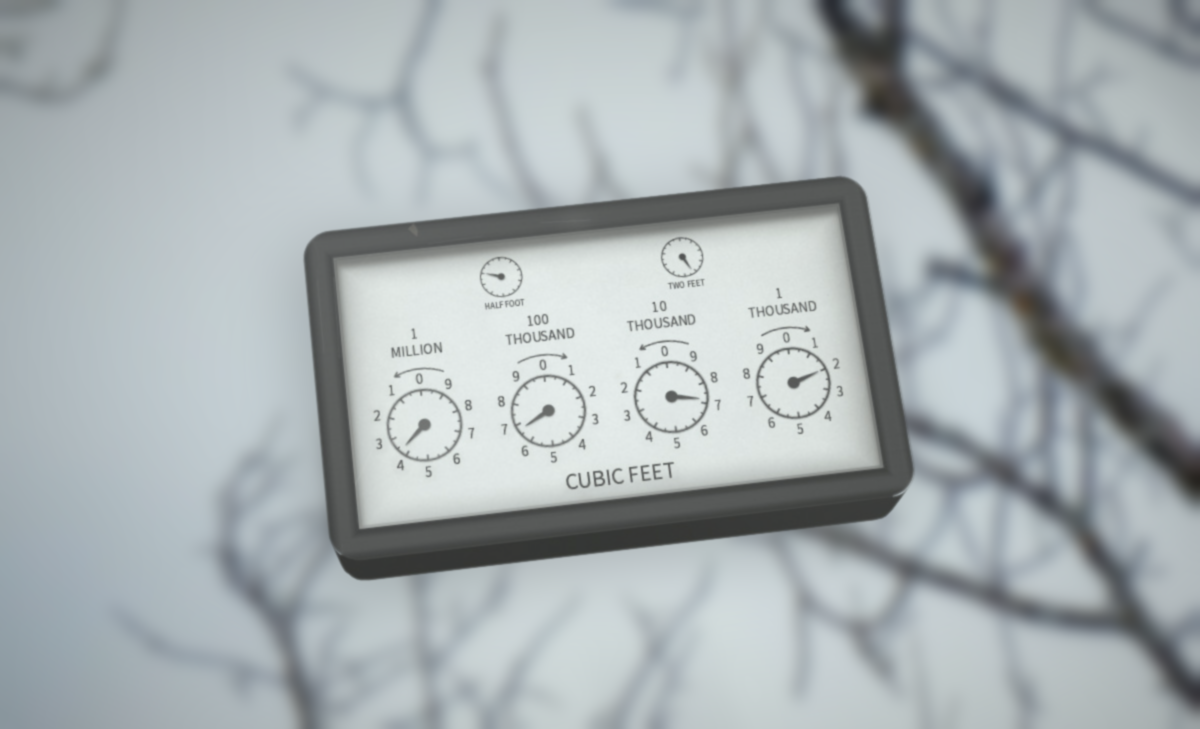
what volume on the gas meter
367200 ft³
